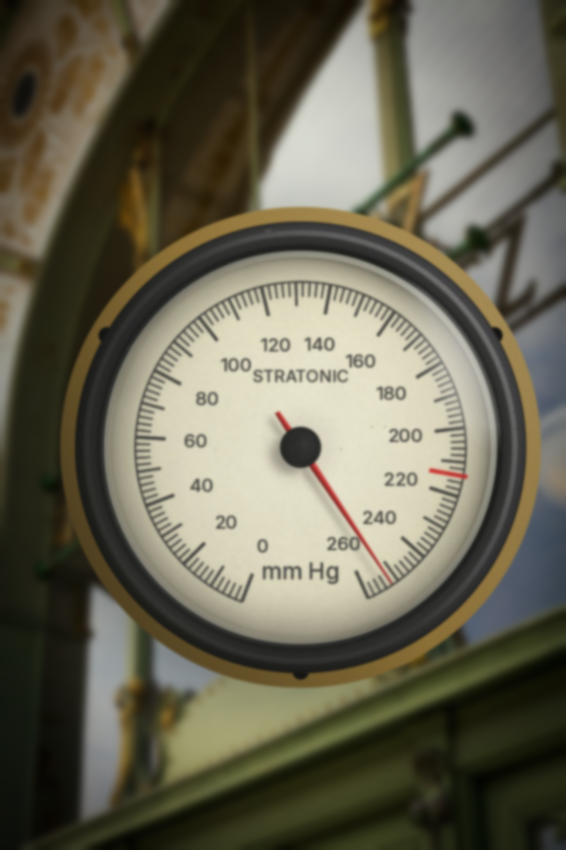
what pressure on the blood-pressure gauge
252 mmHg
